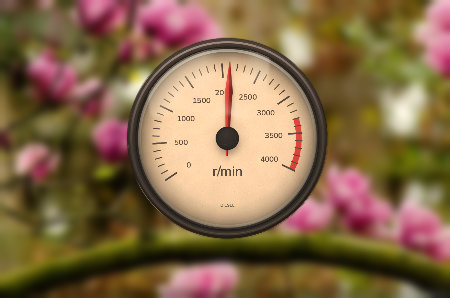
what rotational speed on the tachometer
2100 rpm
